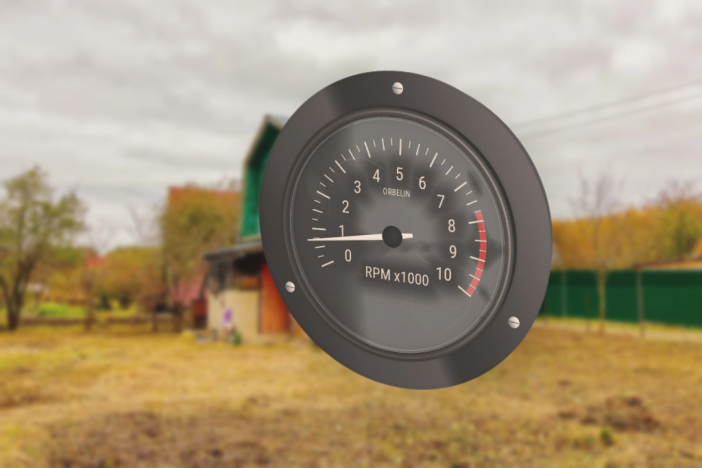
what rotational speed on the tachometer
750 rpm
